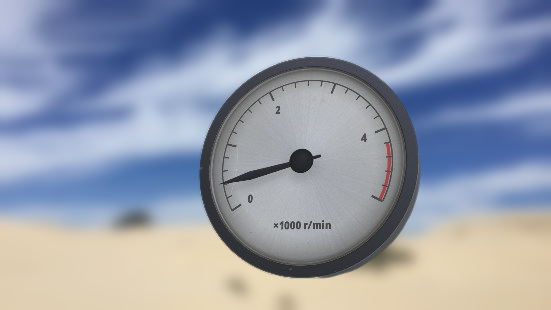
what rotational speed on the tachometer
400 rpm
